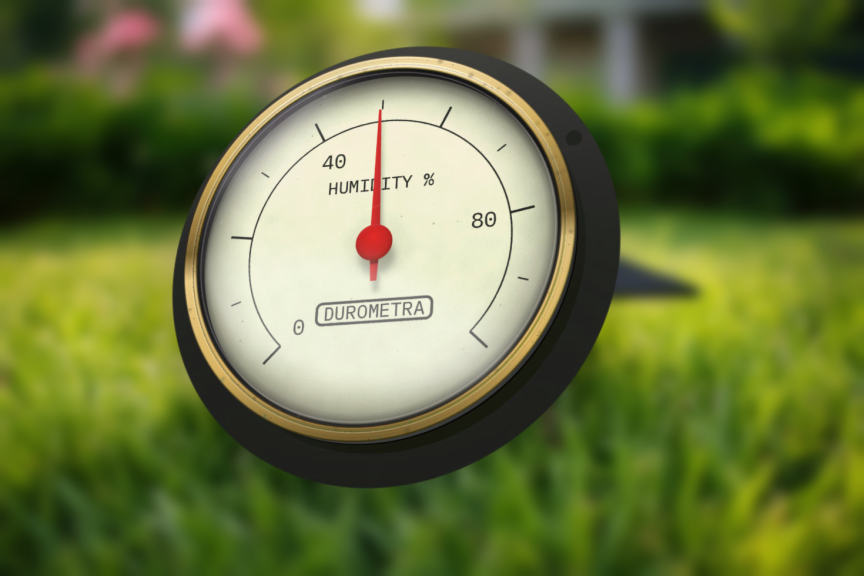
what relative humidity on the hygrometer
50 %
